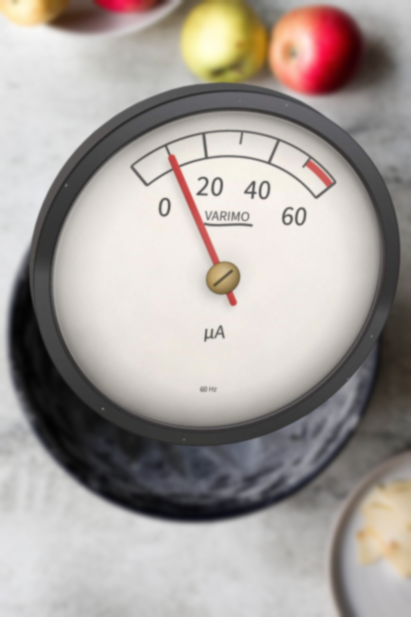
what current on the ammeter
10 µA
